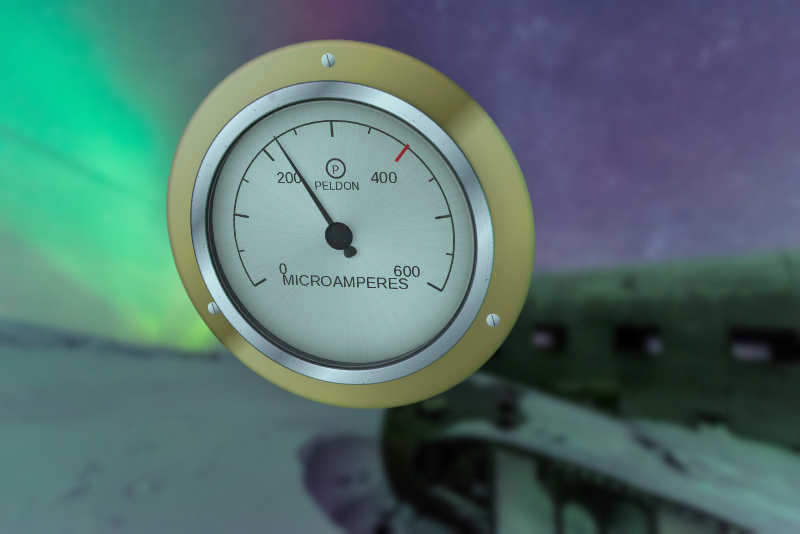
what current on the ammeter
225 µA
